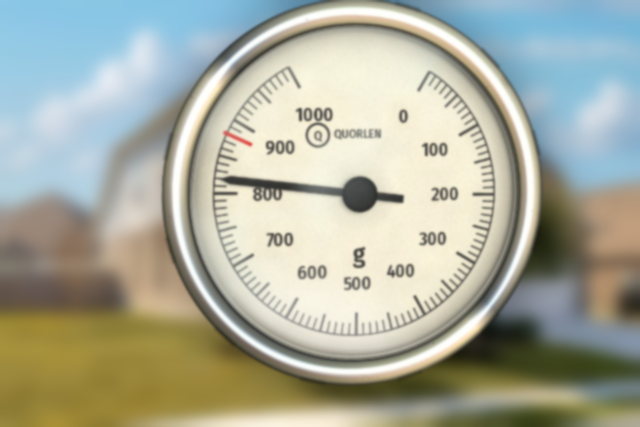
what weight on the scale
820 g
